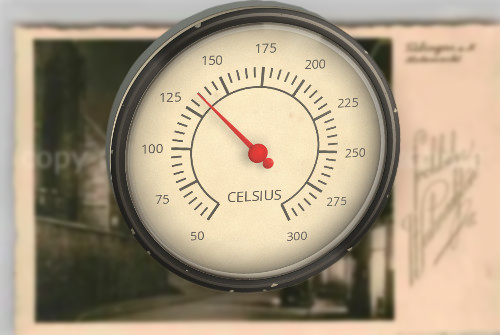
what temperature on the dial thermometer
135 °C
